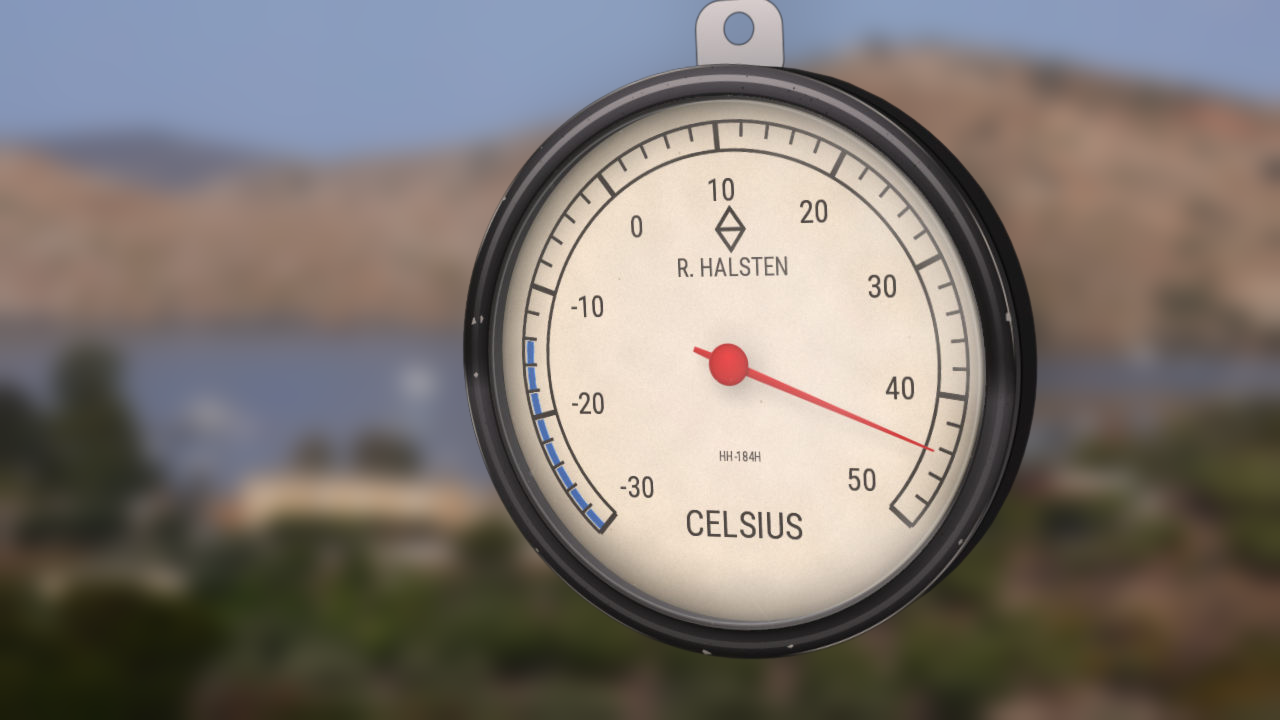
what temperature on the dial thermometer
44 °C
